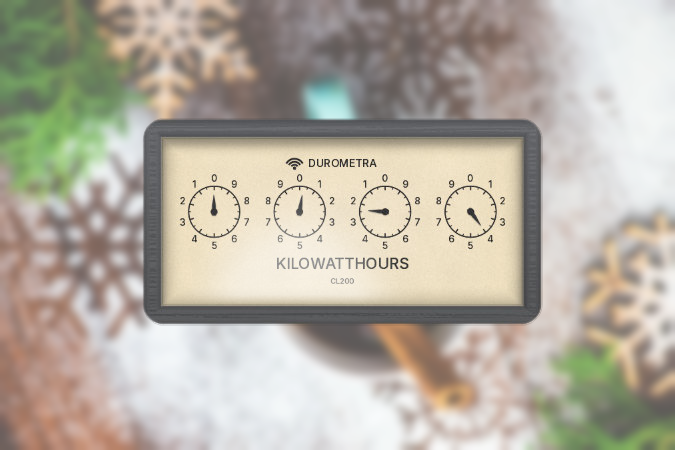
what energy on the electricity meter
24 kWh
